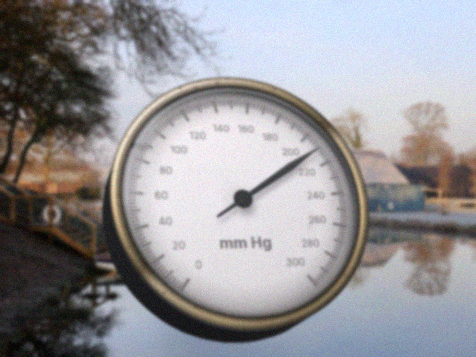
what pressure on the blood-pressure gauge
210 mmHg
